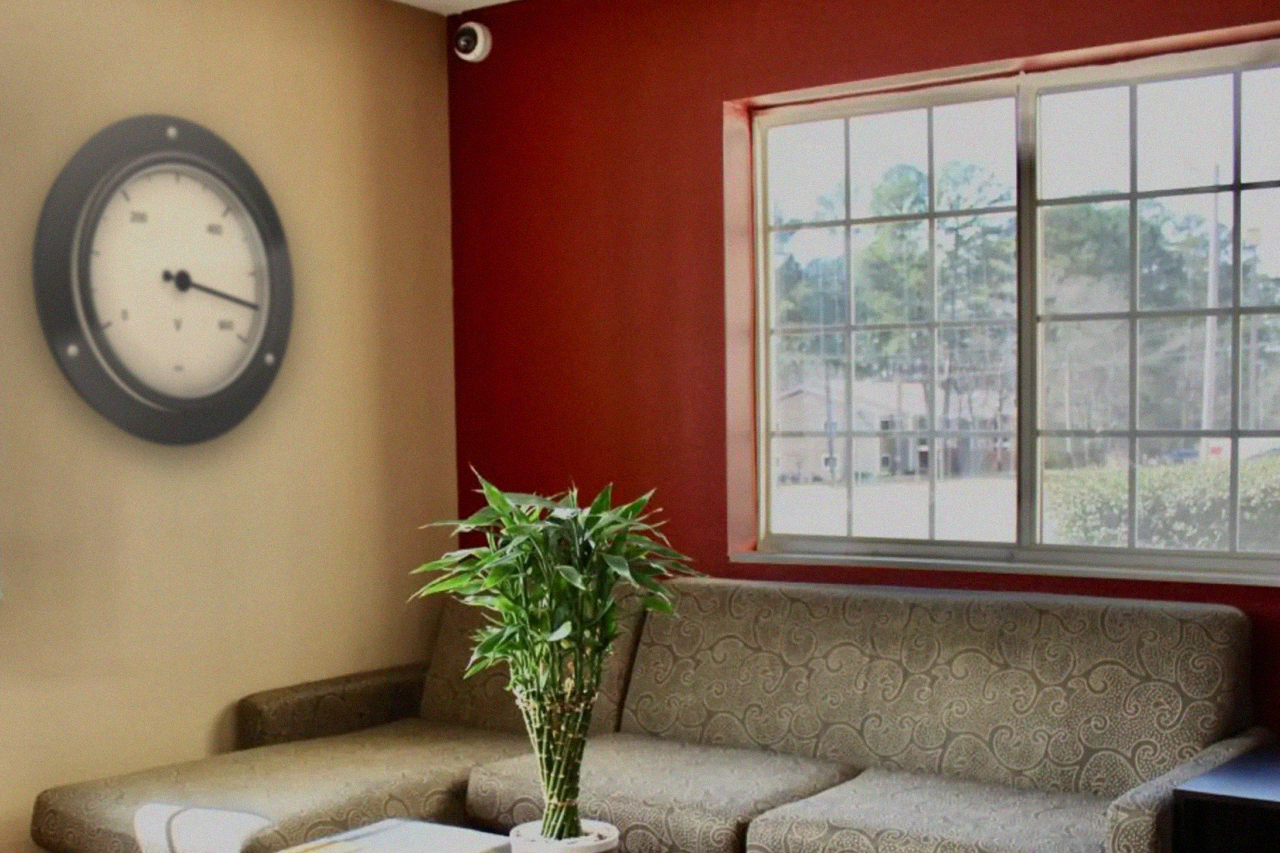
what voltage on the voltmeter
550 V
